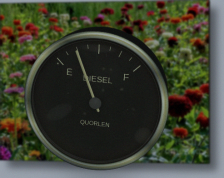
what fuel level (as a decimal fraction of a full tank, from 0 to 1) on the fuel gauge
0.25
